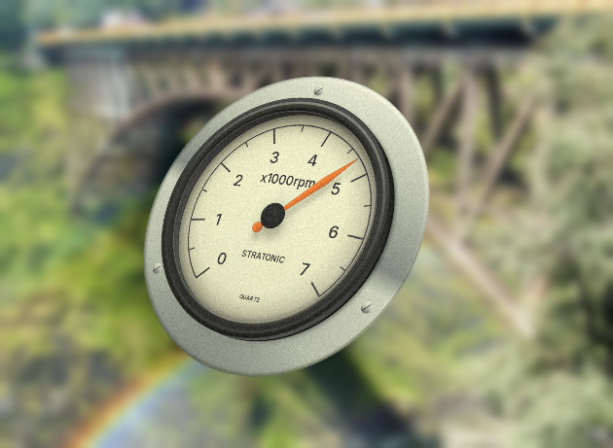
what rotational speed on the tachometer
4750 rpm
